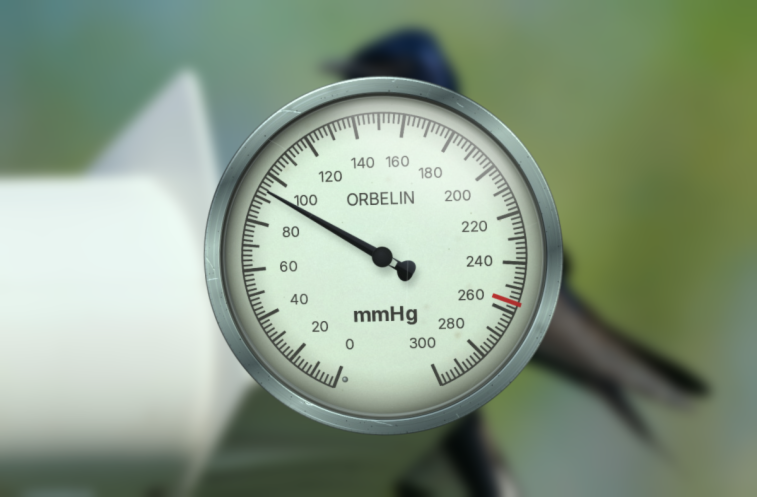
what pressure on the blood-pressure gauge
94 mmHg
